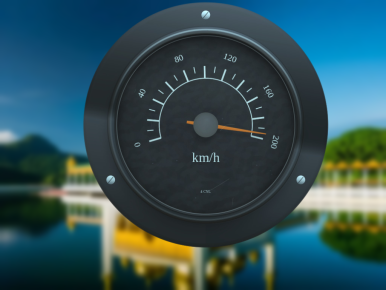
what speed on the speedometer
195 km/h
